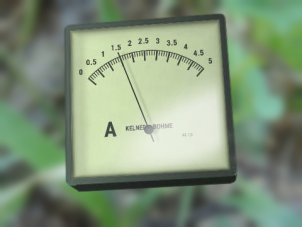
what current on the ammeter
1.5 A
